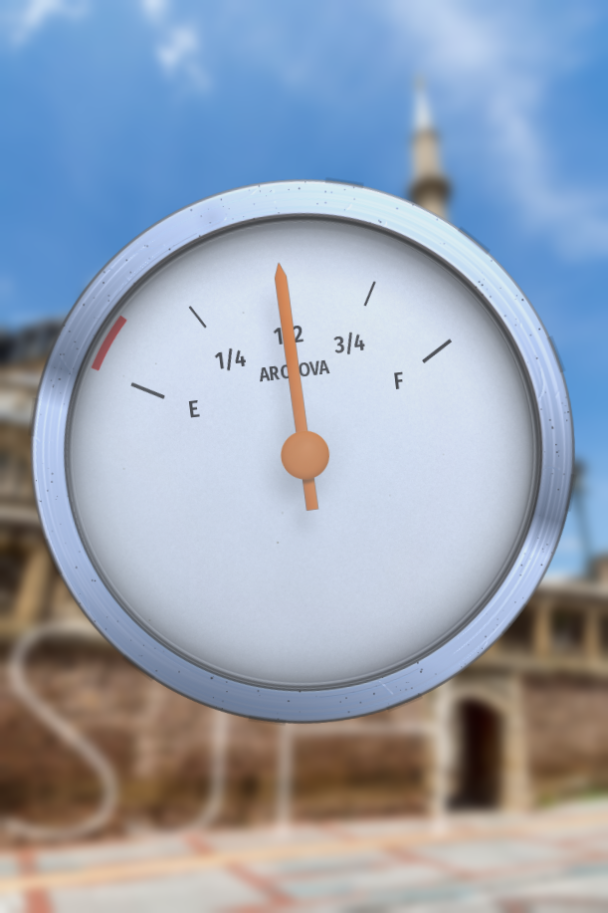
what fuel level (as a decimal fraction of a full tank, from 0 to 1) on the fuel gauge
0.5
